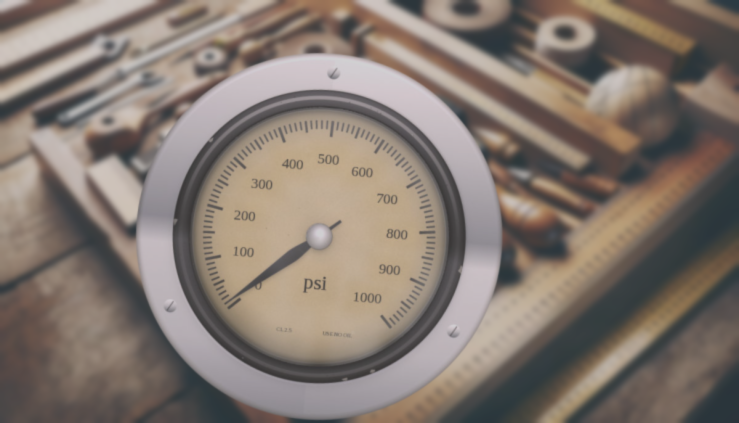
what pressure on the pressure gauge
10 psi
